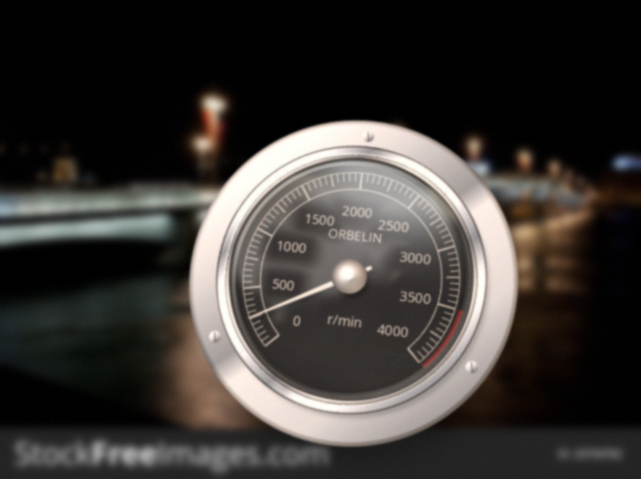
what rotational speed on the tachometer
250 rpm
